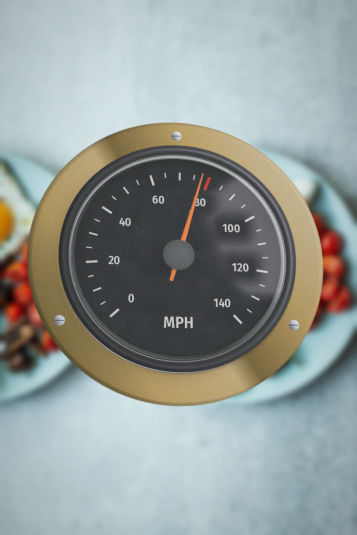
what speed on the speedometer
77.5 mph
